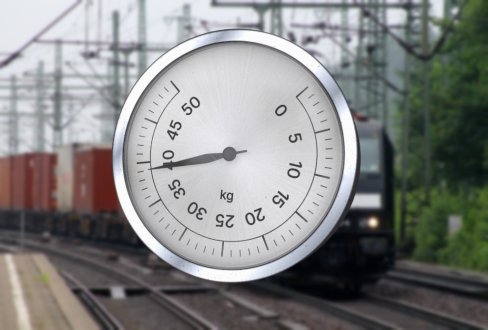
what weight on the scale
39 kg
